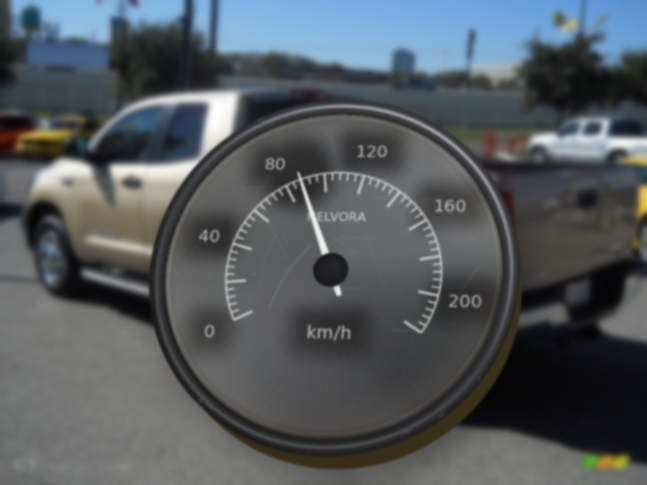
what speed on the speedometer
88 km/h
